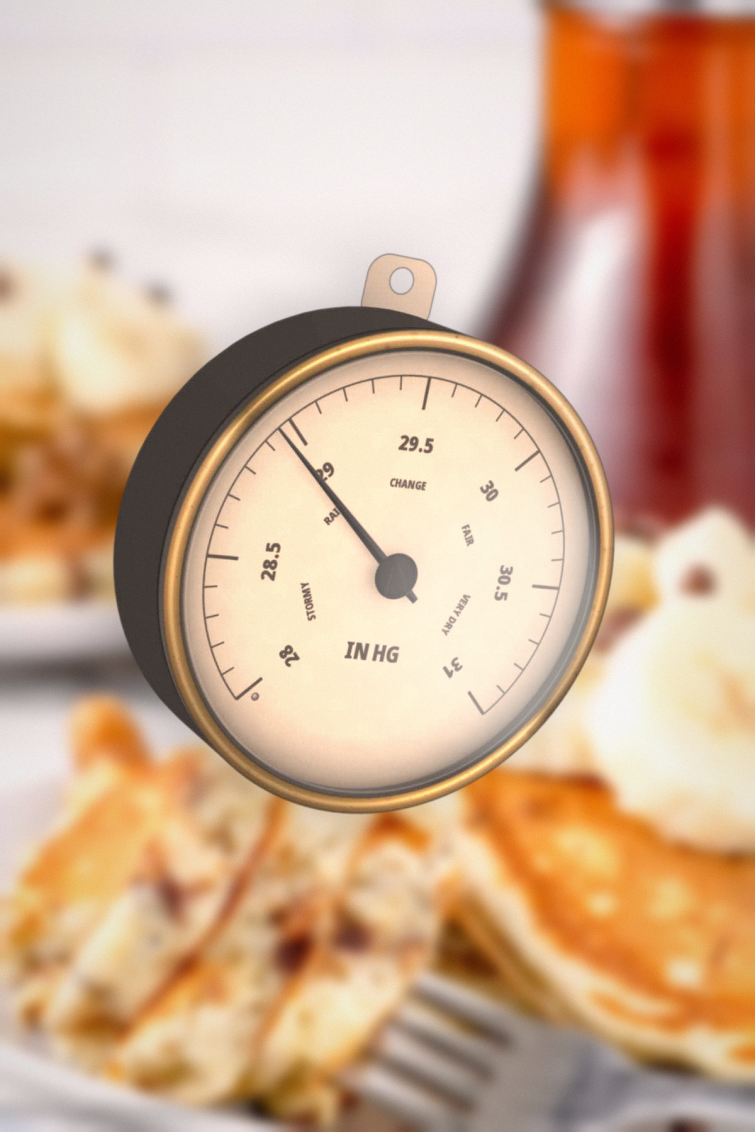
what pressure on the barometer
28.95 inHg
